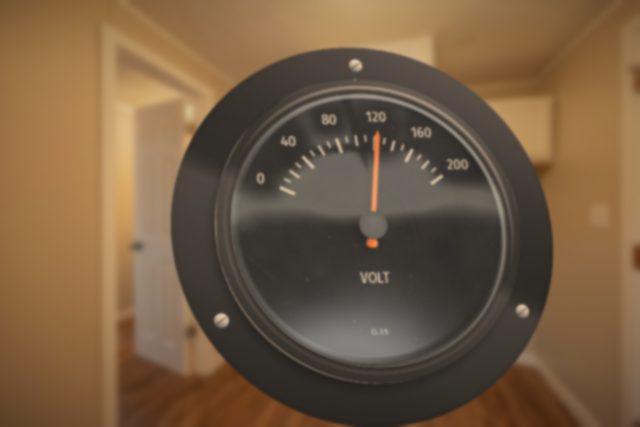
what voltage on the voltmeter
120 V
